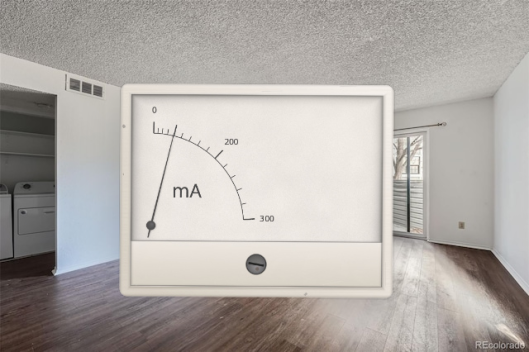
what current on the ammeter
100 mA
